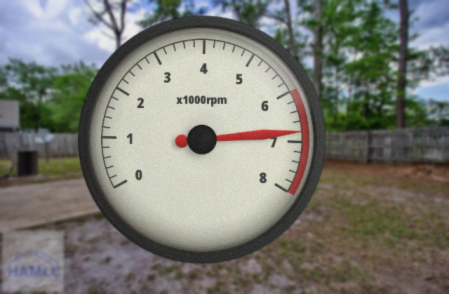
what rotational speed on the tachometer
6800 rpm
